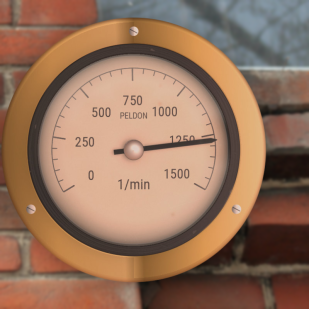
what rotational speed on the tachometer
1275 rpm
